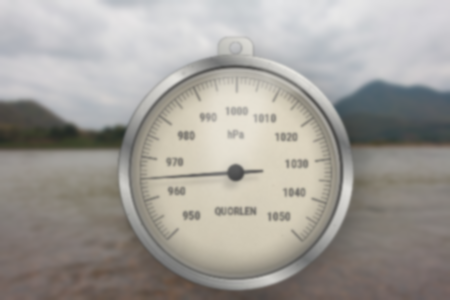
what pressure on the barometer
965 hPa
